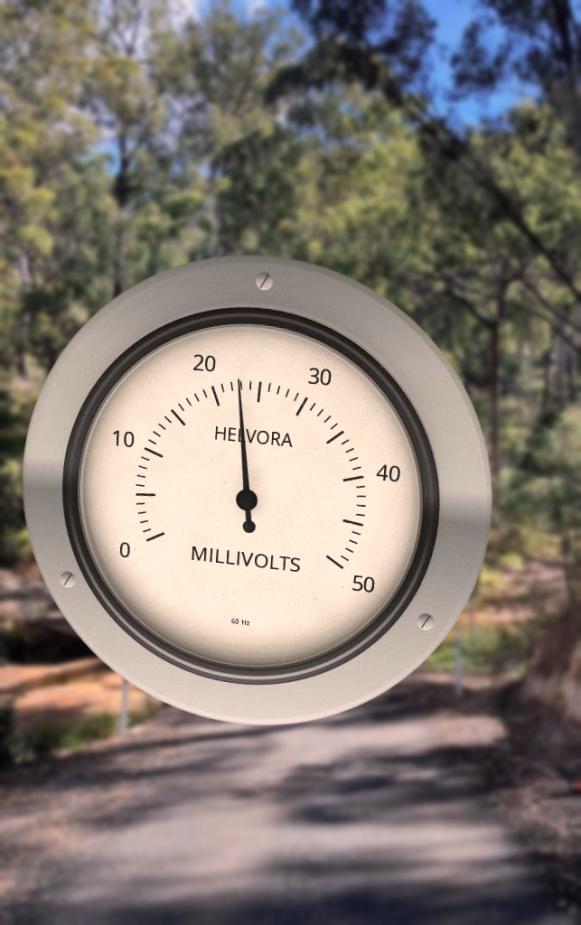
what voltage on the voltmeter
23 mV
